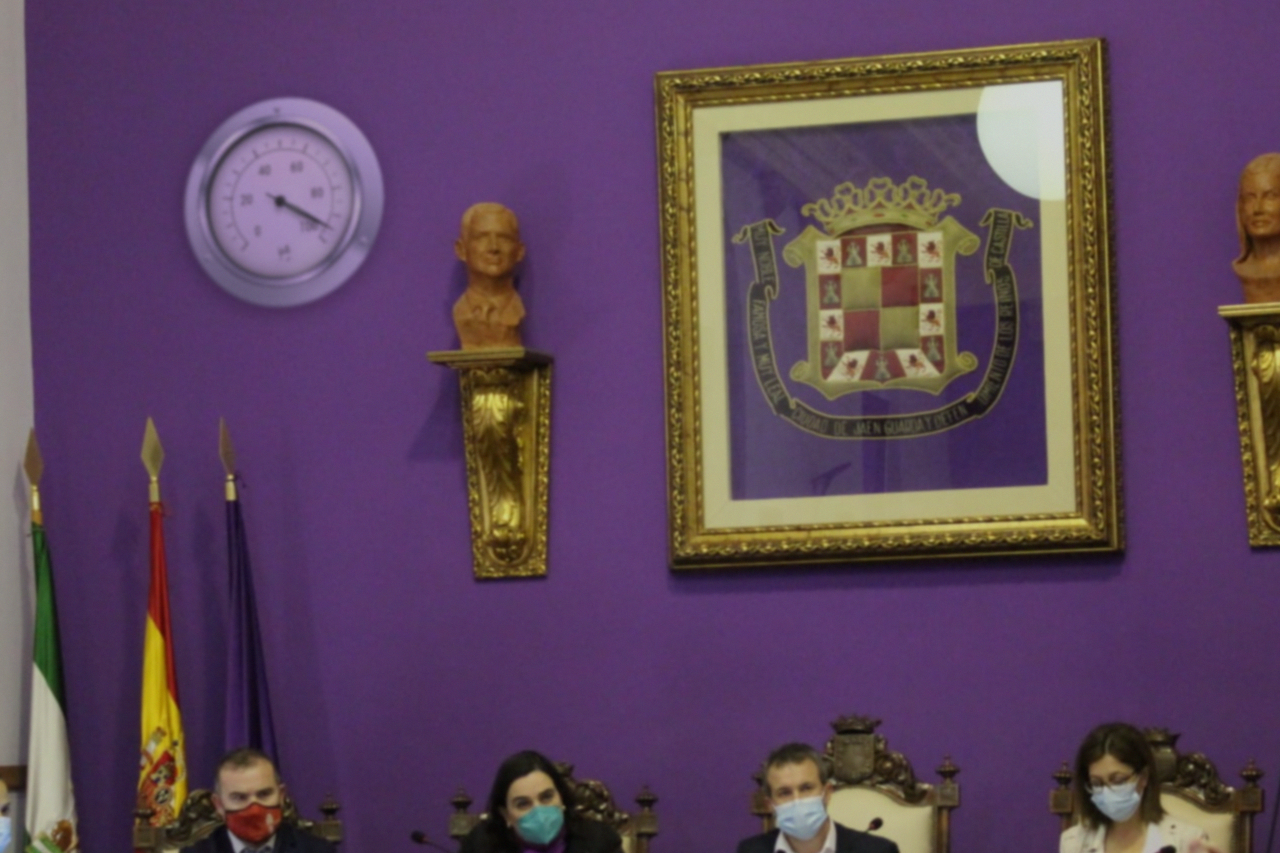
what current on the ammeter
95 µA
